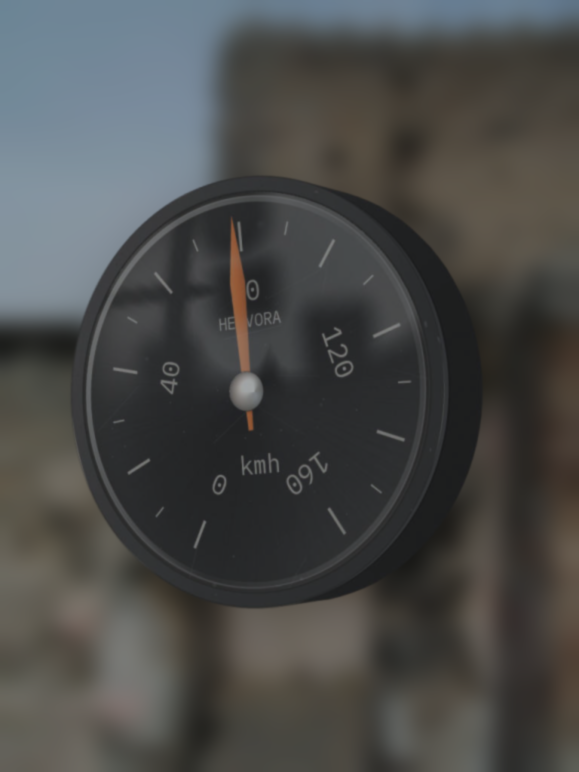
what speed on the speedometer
80 km/h
